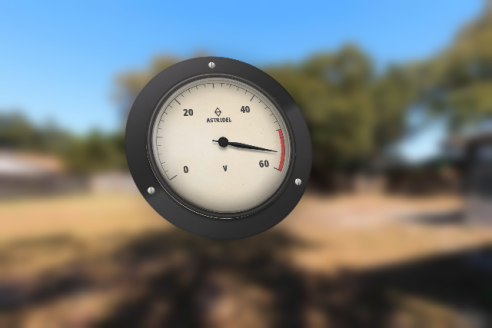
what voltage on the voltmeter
56 V
